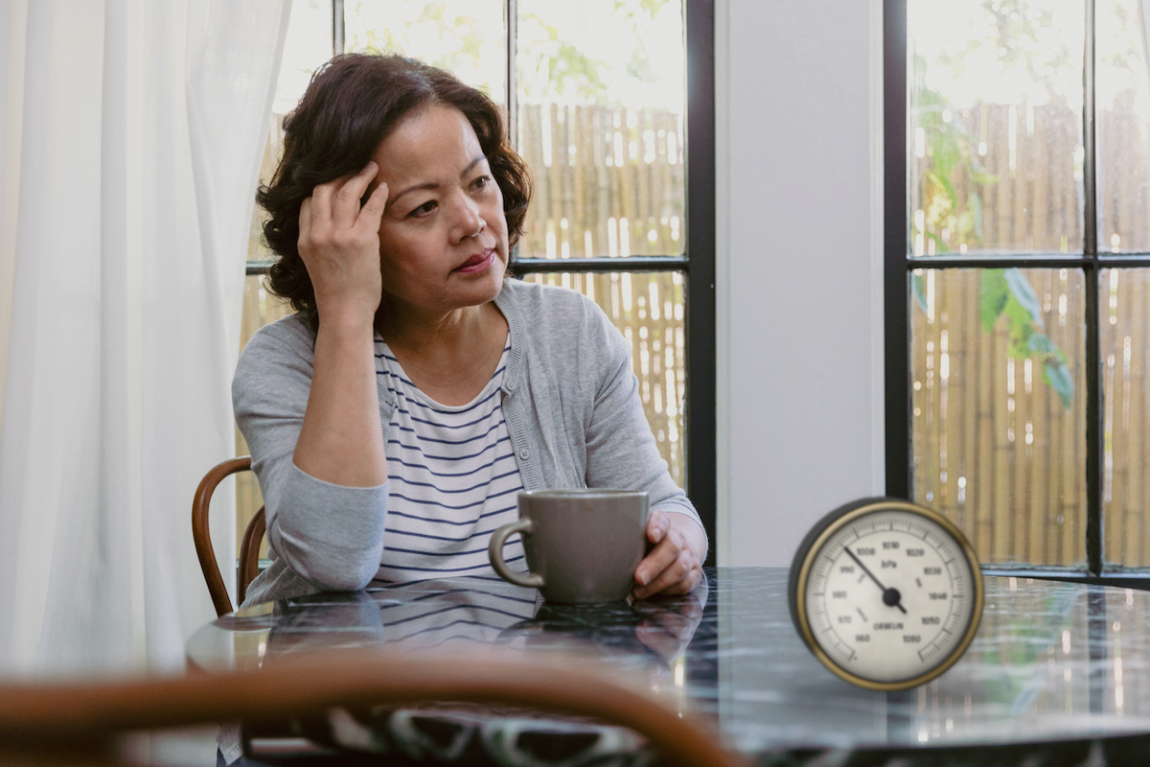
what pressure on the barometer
995 hPa
